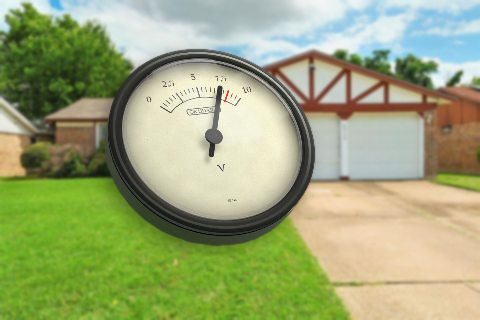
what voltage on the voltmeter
7.5 V
